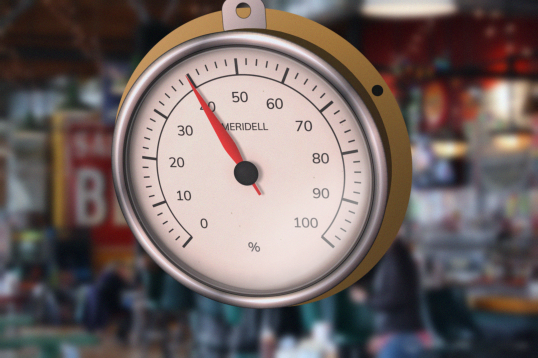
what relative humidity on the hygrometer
40 %
